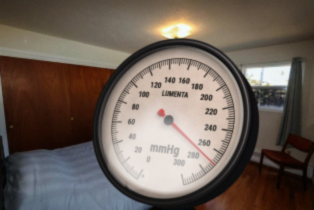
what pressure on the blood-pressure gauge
270 mmHg
